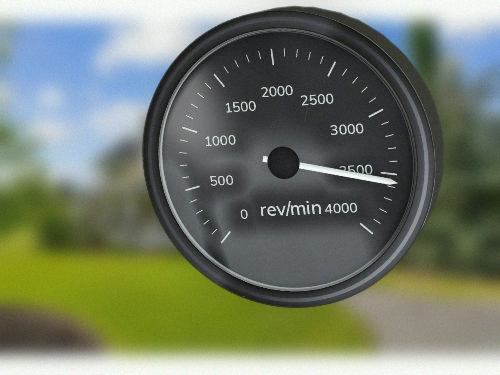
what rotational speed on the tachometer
3550 rpm
